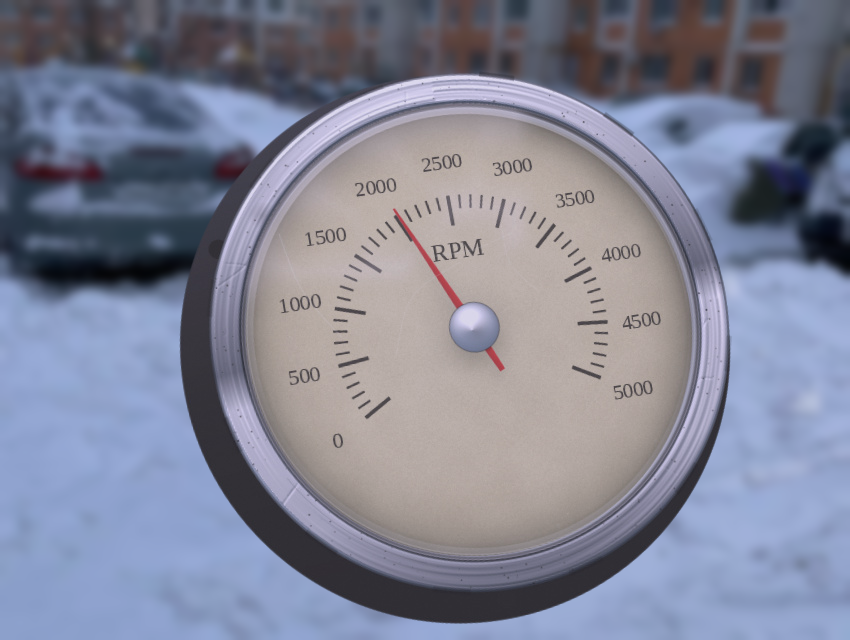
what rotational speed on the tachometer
2000 rpm
